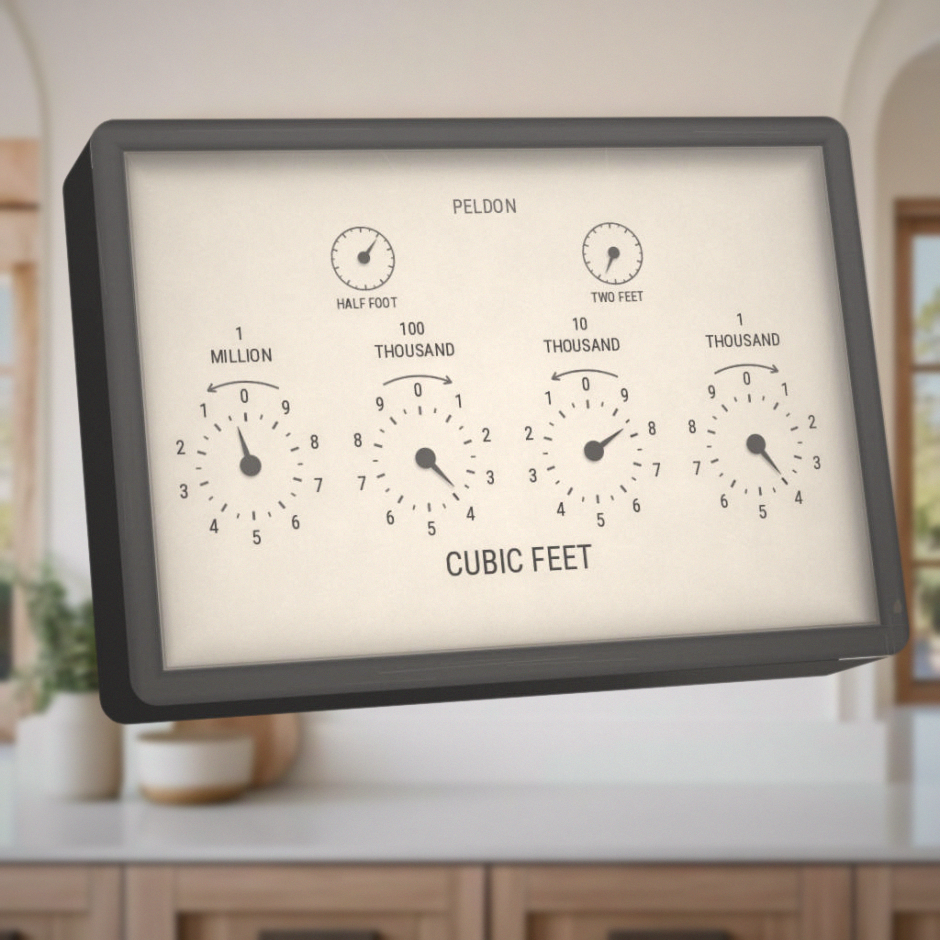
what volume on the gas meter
38400 ft³
